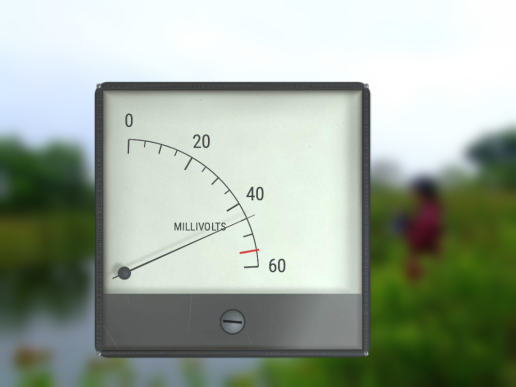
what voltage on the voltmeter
45 mV
